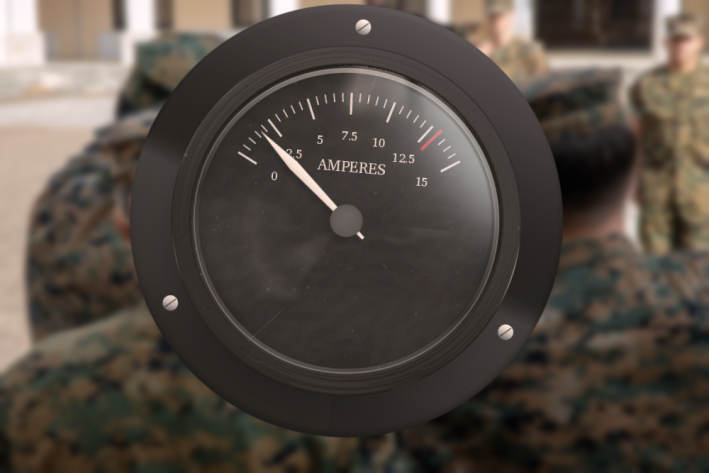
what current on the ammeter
1.75 A
